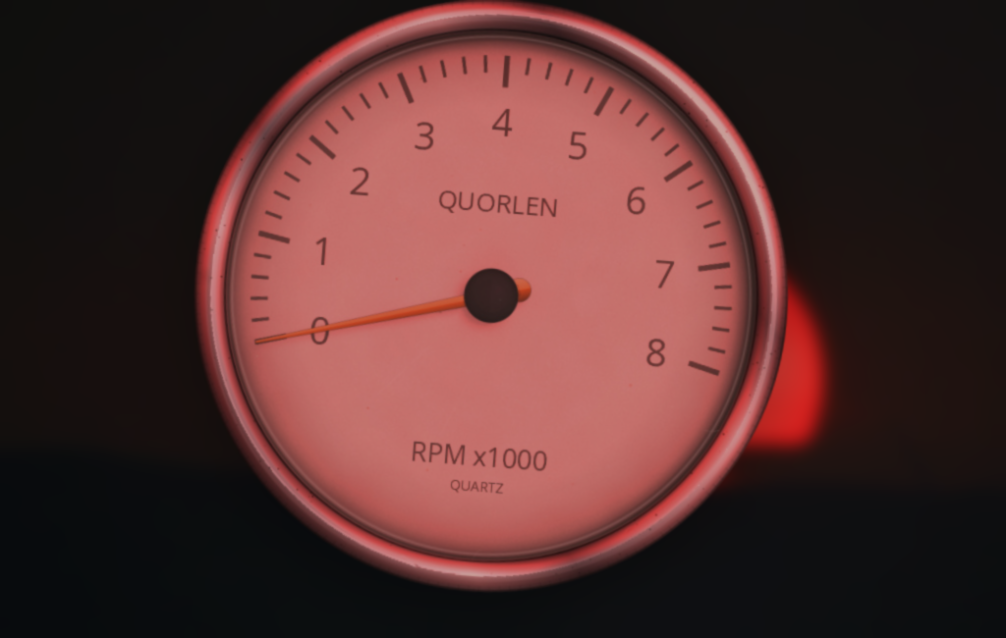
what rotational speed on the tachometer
0 rpm
